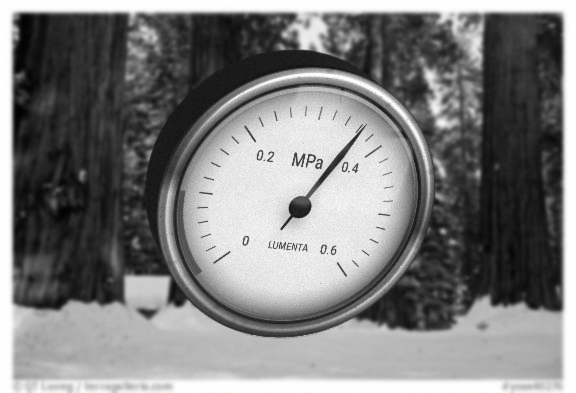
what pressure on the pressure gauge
0.36 MPa
